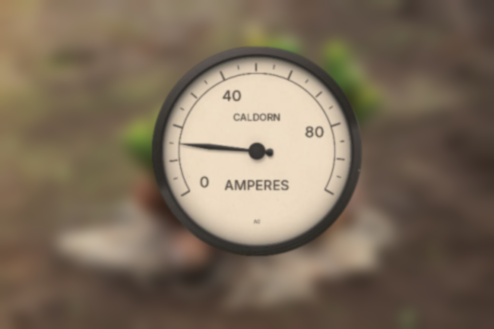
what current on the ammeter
15 A
